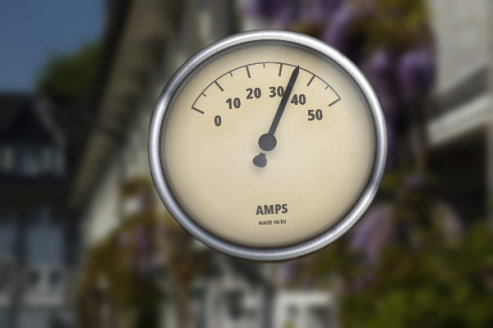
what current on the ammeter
35 A
